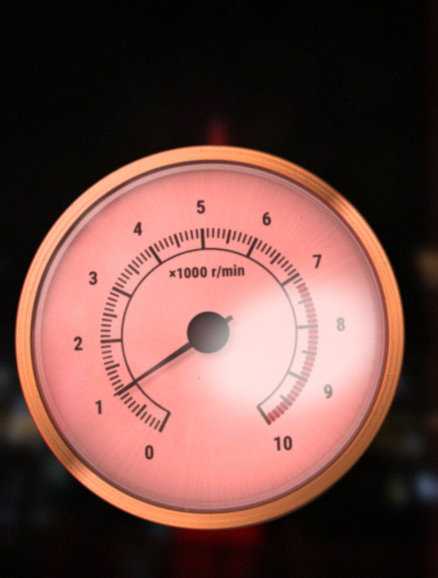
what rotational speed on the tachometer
1000 rpm
